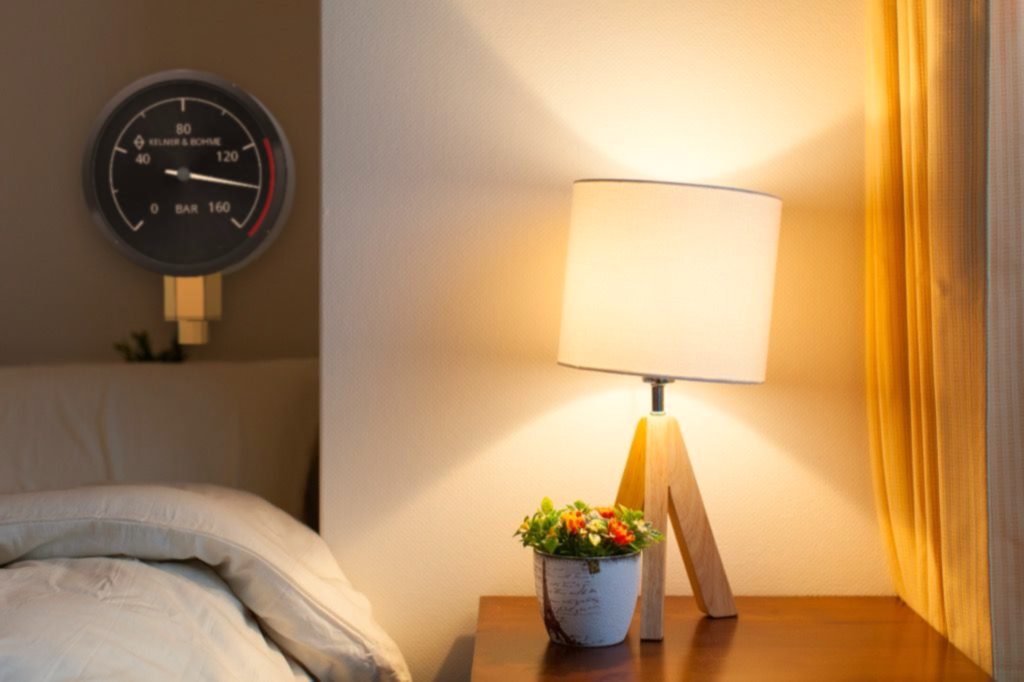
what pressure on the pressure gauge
140 bar
